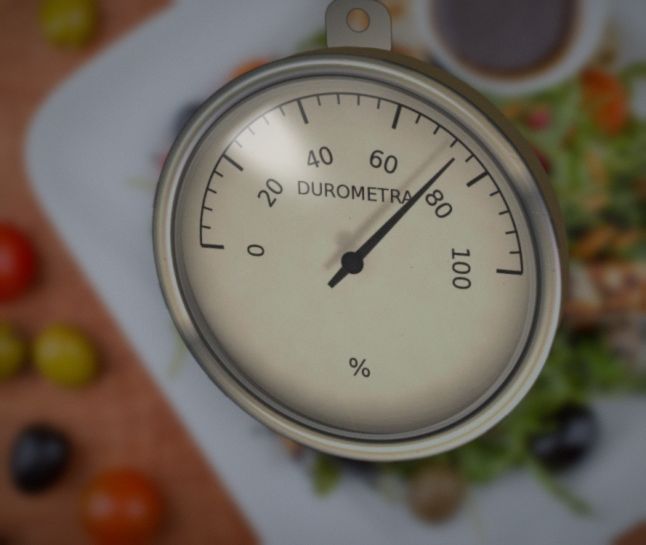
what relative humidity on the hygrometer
74 %
